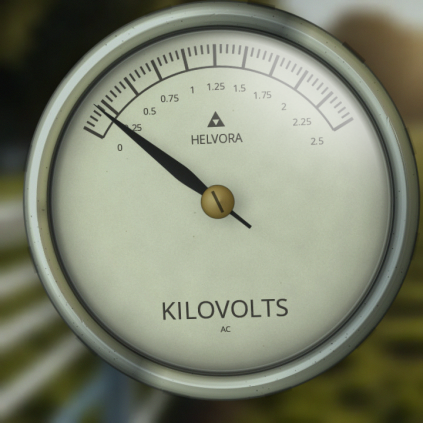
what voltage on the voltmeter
0.2 kV
